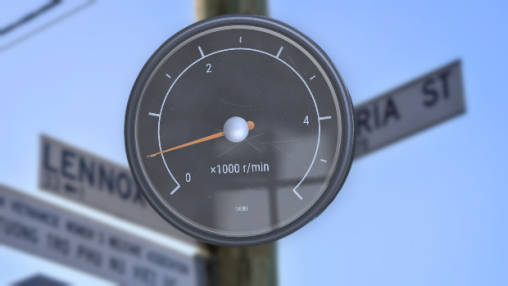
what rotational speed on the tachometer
500 rpm
